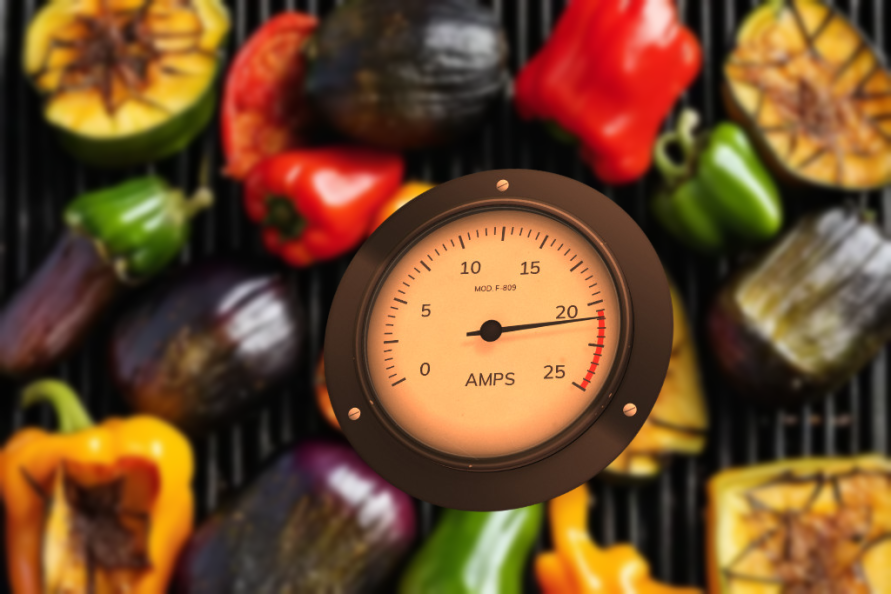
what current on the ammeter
21 A
